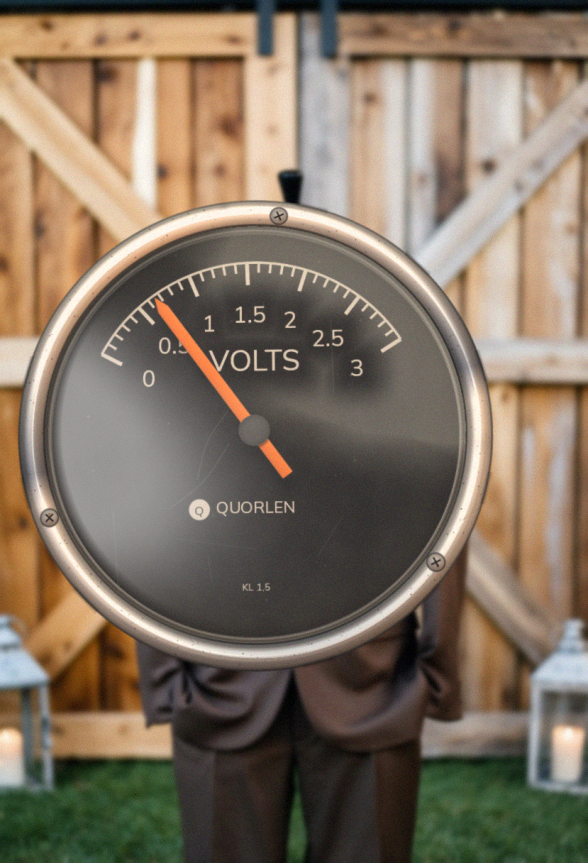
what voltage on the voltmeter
0.65 V
